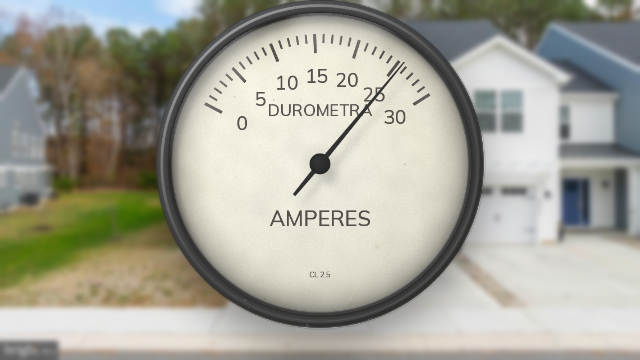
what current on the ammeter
25.5 A
